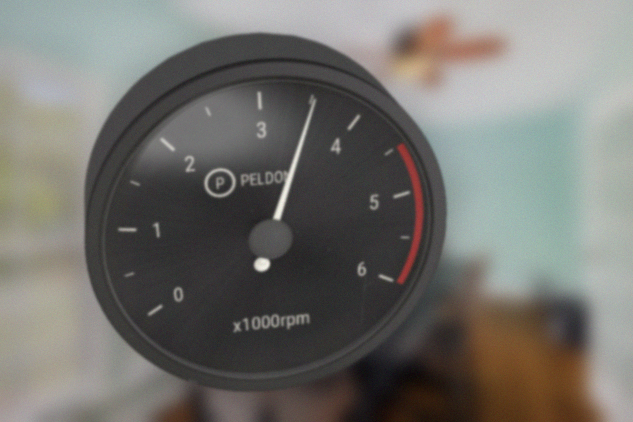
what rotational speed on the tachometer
3500 rpm
